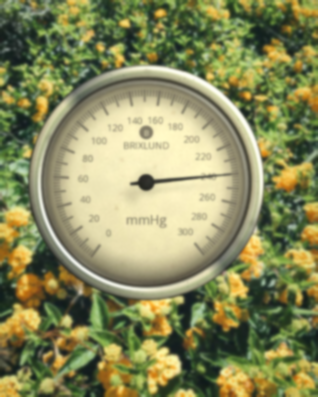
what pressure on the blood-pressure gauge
240 mmHg
